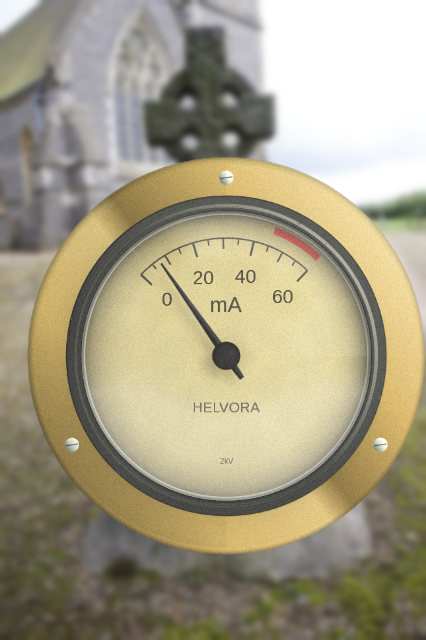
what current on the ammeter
7.5 mA
